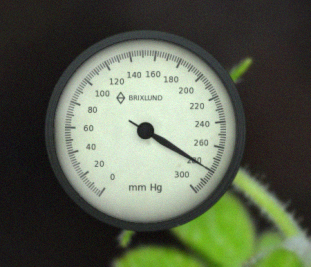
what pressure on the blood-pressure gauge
280 mmHg
